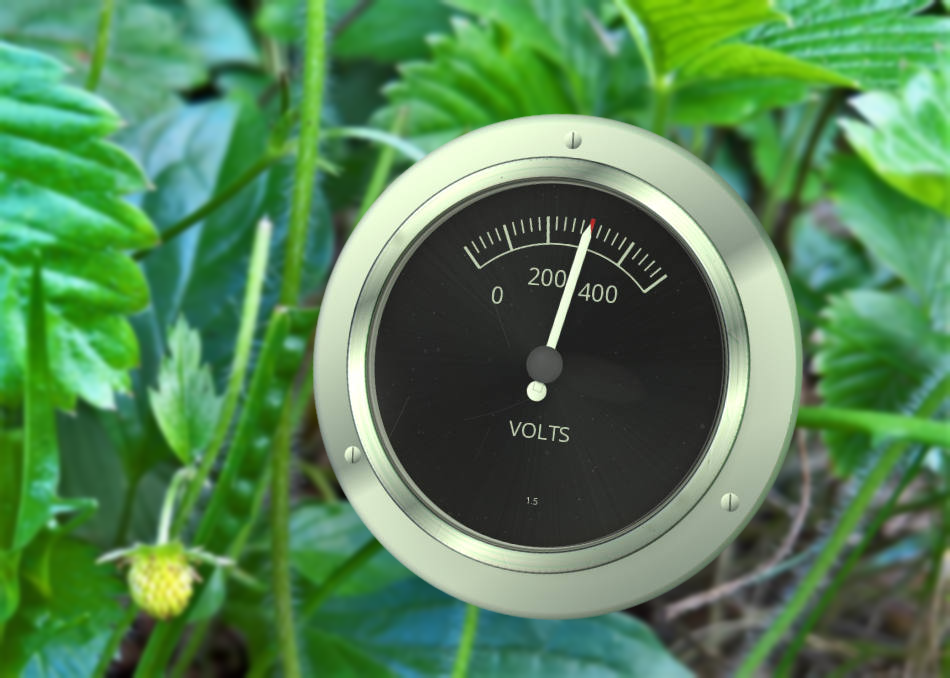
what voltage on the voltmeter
300 V
